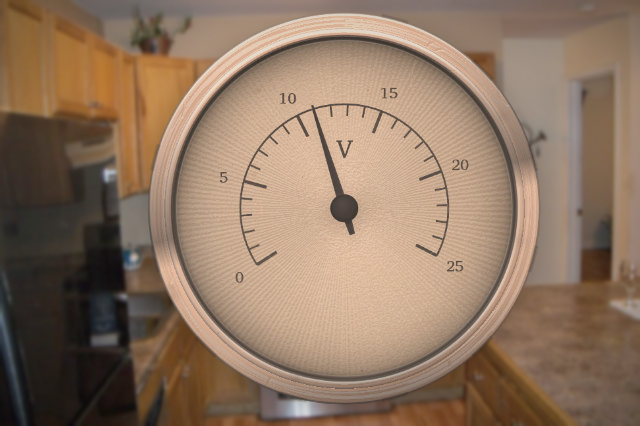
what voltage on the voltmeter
11 V
